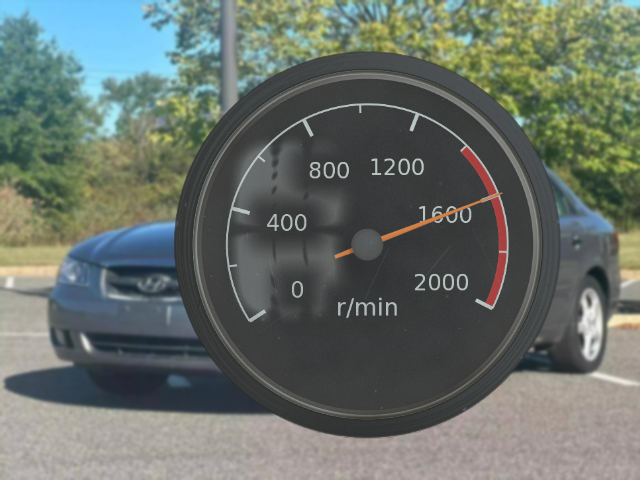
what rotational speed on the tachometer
1600 rpm
